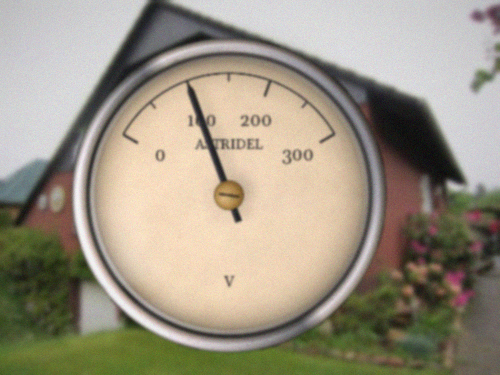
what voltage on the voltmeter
100 V
